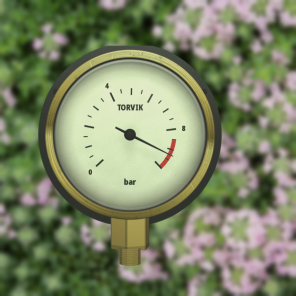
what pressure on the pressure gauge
9.25 bar
